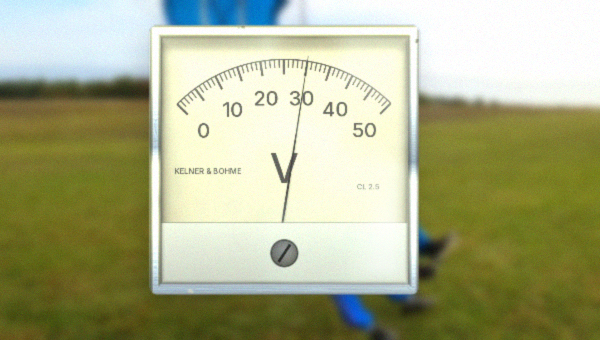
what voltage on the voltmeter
30 V
